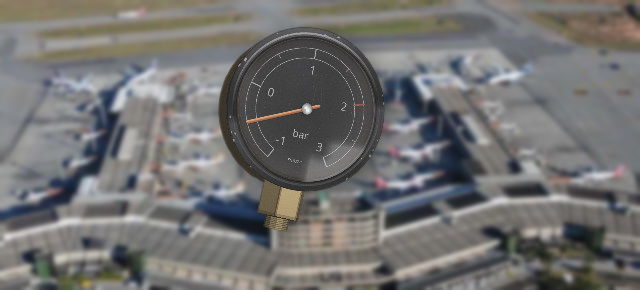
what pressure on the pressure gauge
-0.5 bar
